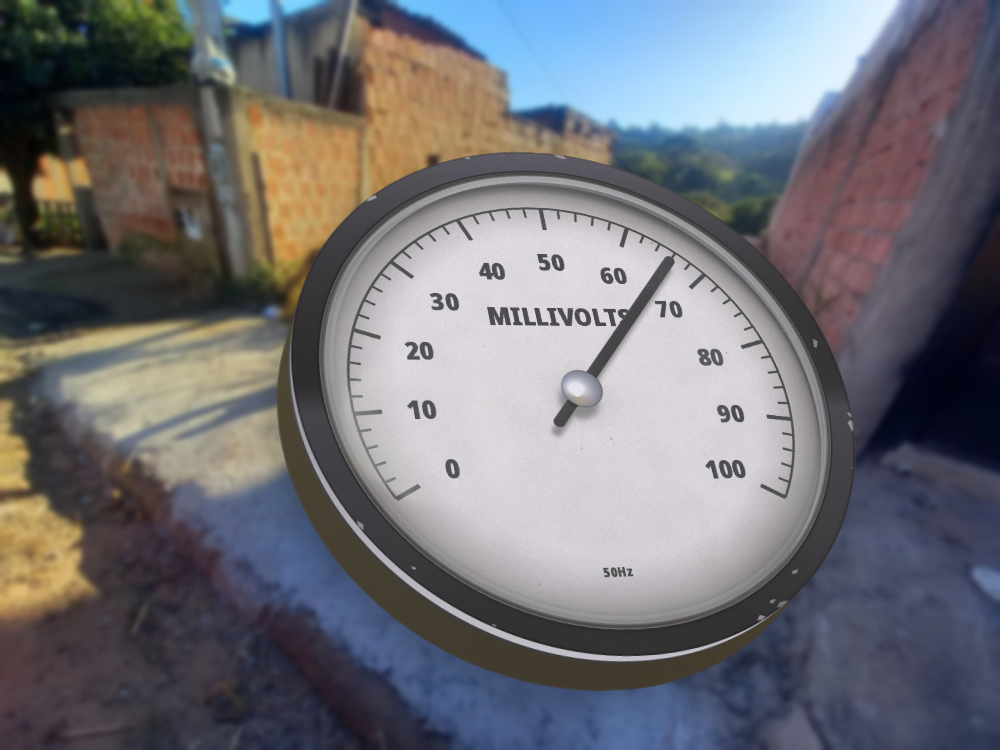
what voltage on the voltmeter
66 mV
